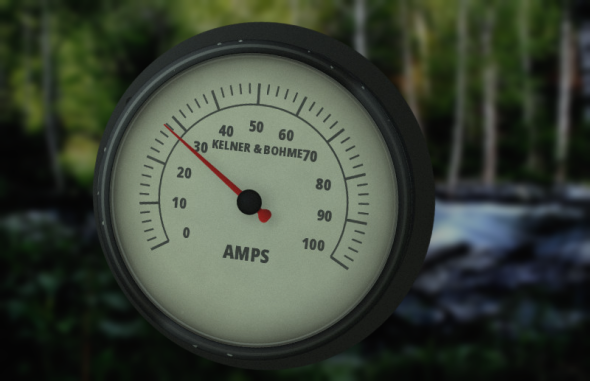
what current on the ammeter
28 A
